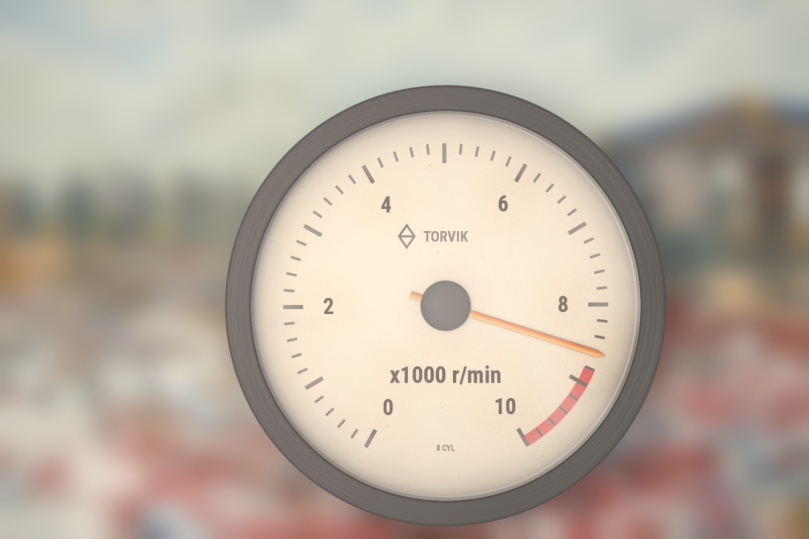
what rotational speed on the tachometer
8600 rpm
